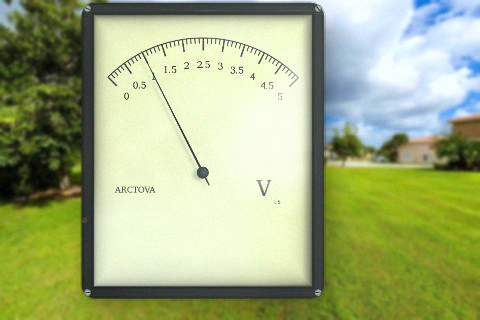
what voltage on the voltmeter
1 V
